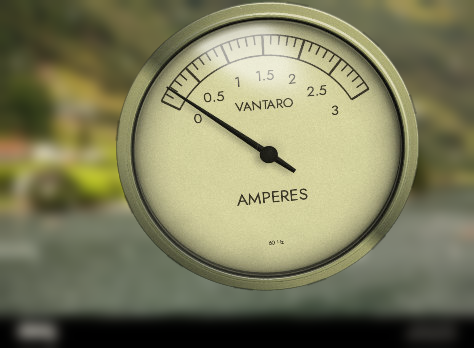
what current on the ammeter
0.2 A
